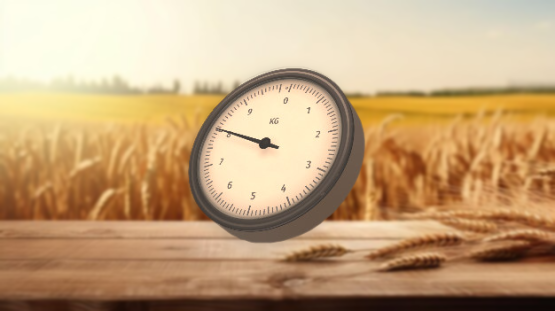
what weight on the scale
8 kg
